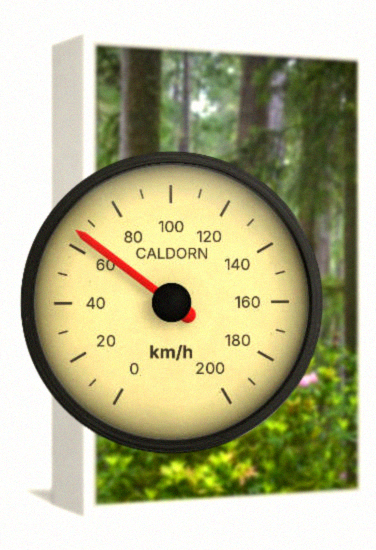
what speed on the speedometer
65 km/h
